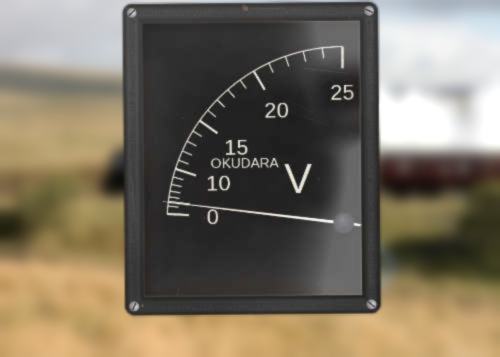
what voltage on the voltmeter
5 V
